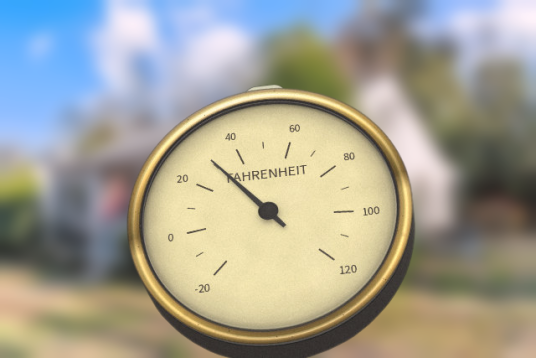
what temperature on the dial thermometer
30 °F
